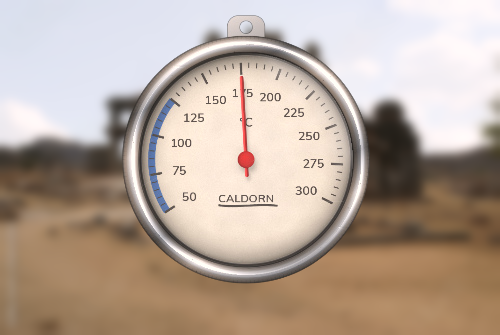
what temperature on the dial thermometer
175 °C
